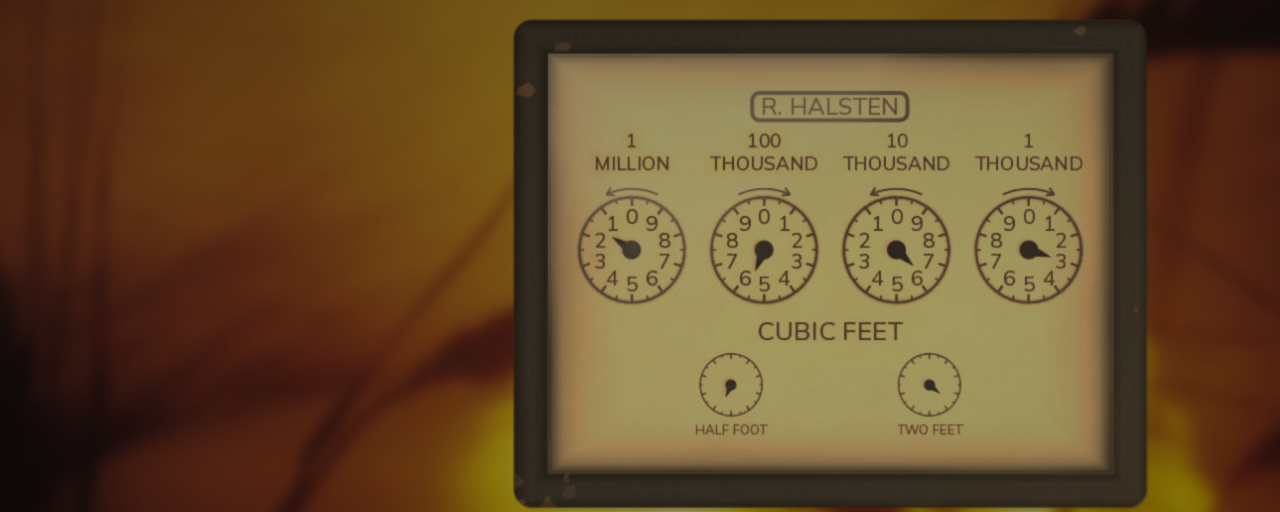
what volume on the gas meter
156300 ft³
